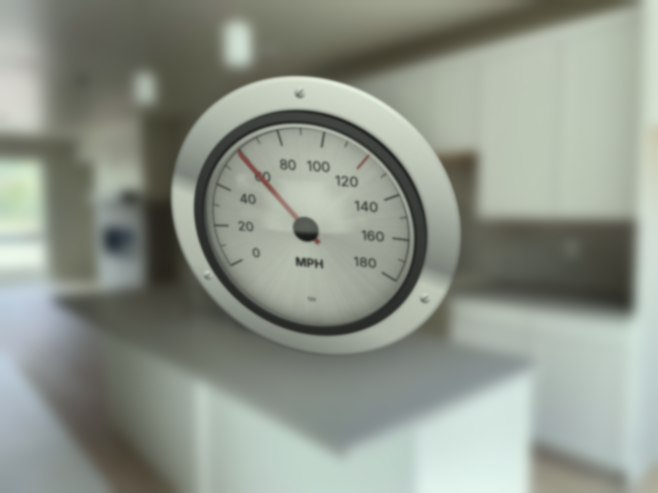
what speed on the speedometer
60 mph
